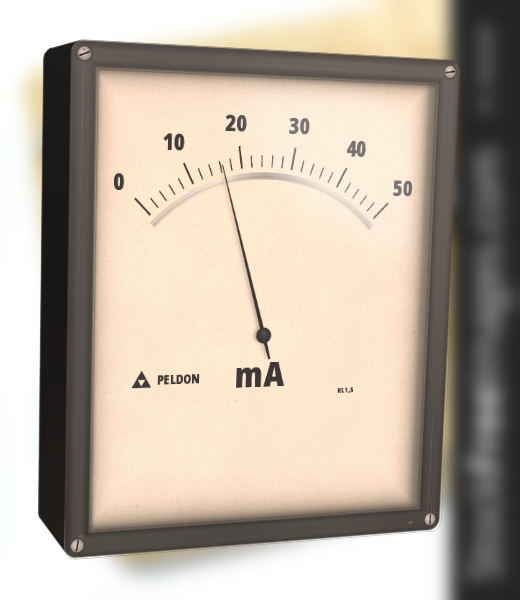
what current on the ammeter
16 mA
